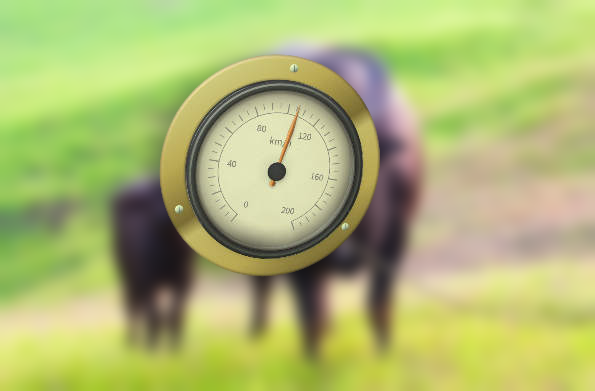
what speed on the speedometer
105 km/h
